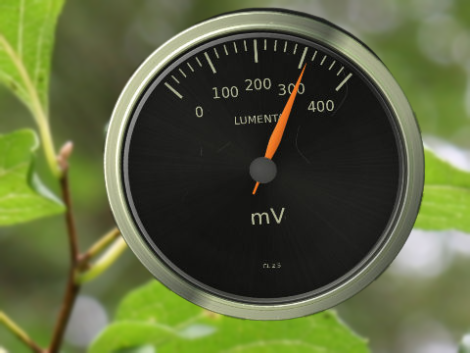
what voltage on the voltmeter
310 mV
